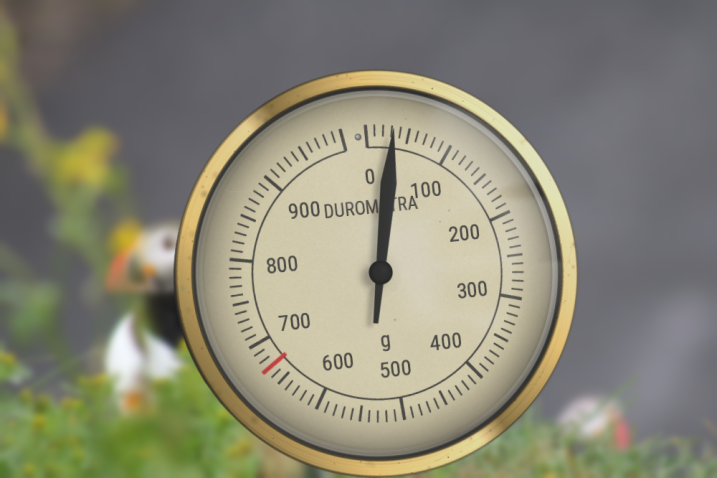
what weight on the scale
30 g
